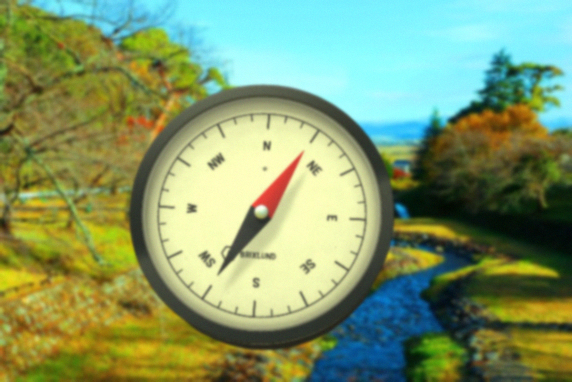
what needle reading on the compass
30 °
